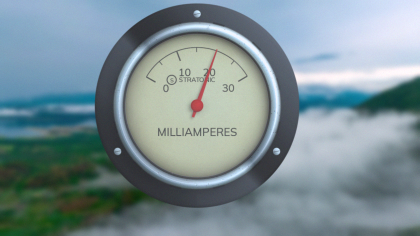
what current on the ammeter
20 mA
